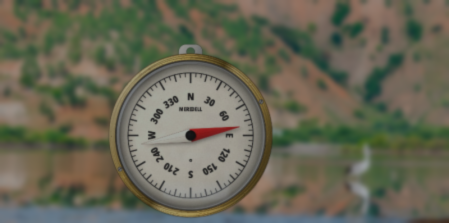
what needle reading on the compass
80 °
